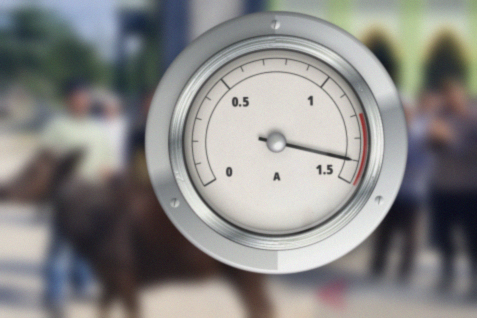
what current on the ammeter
1.4 A
